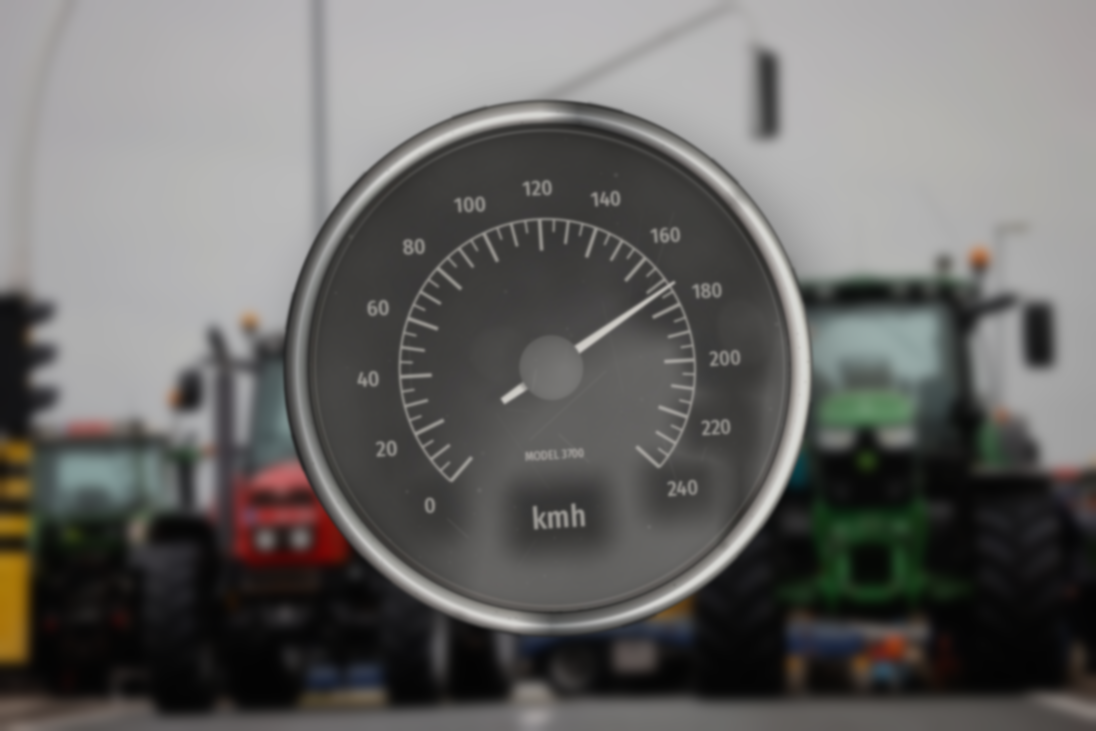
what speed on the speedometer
172.5 km/h
